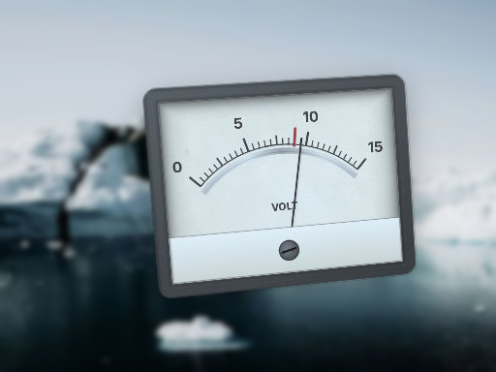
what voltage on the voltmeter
9.5 V
